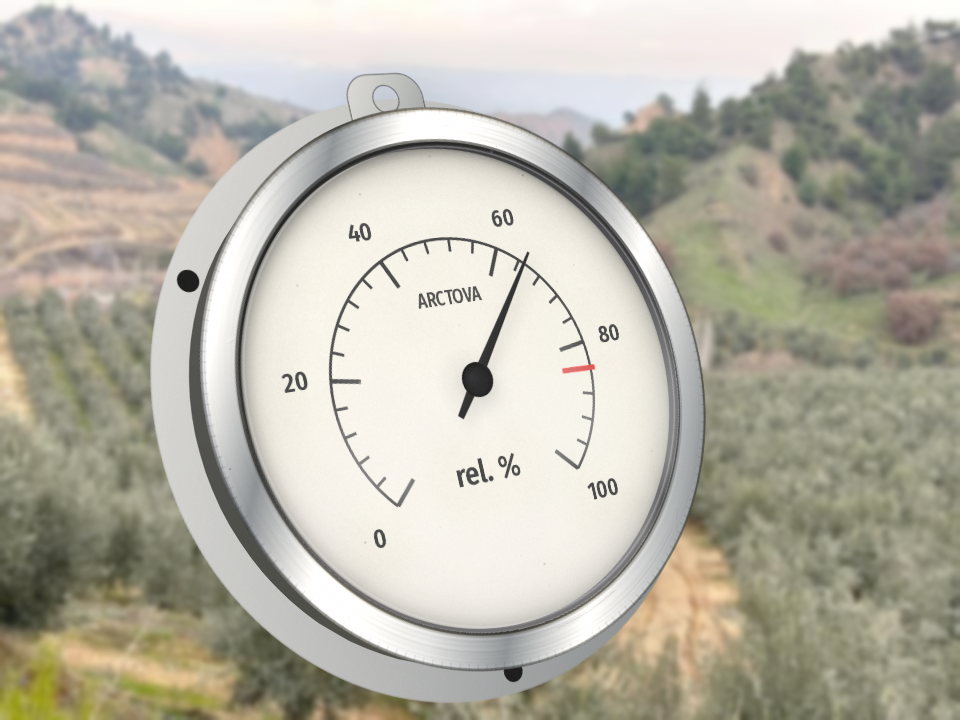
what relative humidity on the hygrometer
64 %
